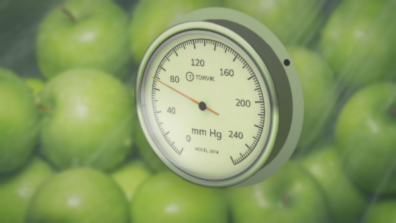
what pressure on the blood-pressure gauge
70 mmHg
